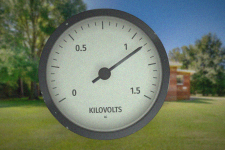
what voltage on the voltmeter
1.1 kV
